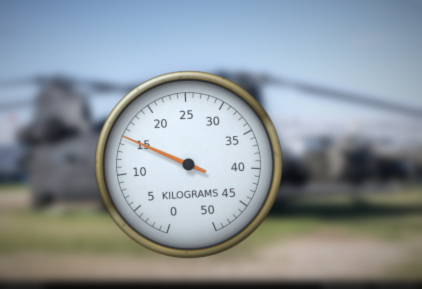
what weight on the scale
15 kg
